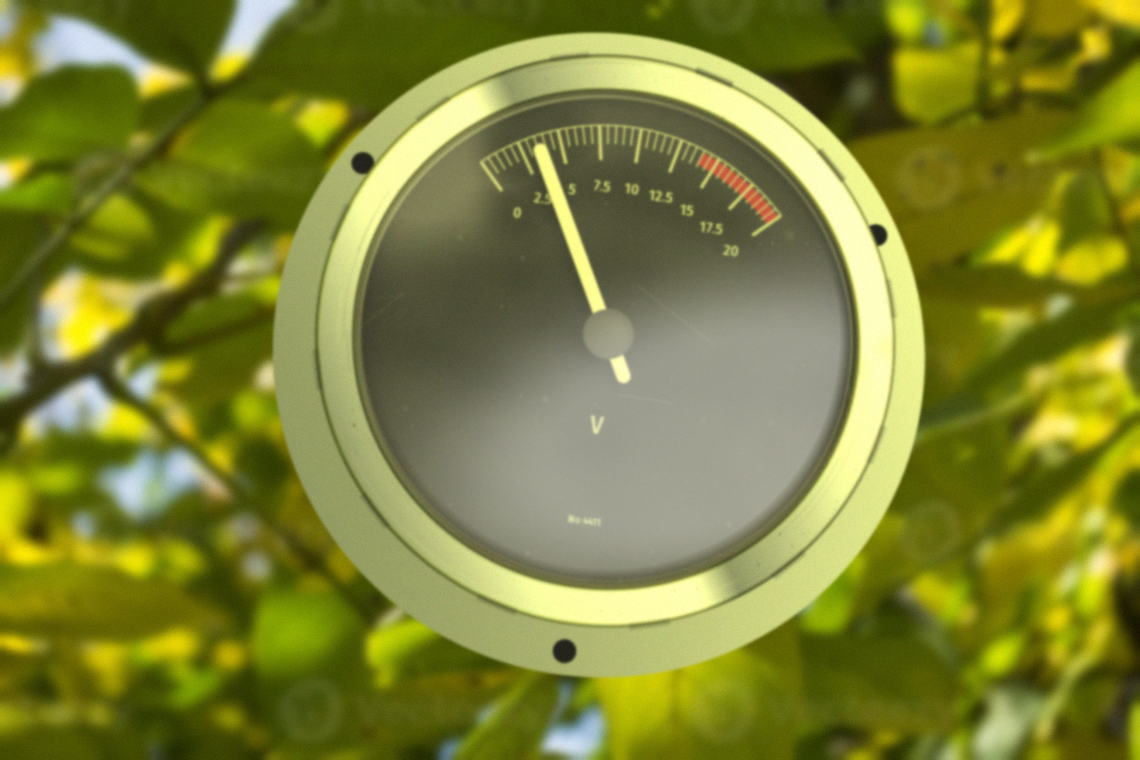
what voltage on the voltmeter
3.5 V
